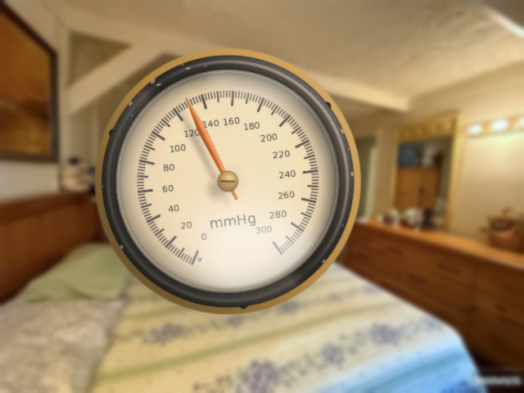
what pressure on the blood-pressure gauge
130 mmHg
